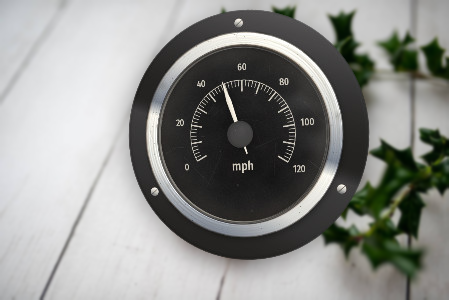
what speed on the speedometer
50 mph
